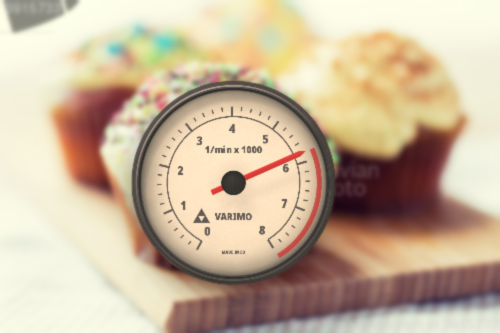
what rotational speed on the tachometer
5800 rpm
